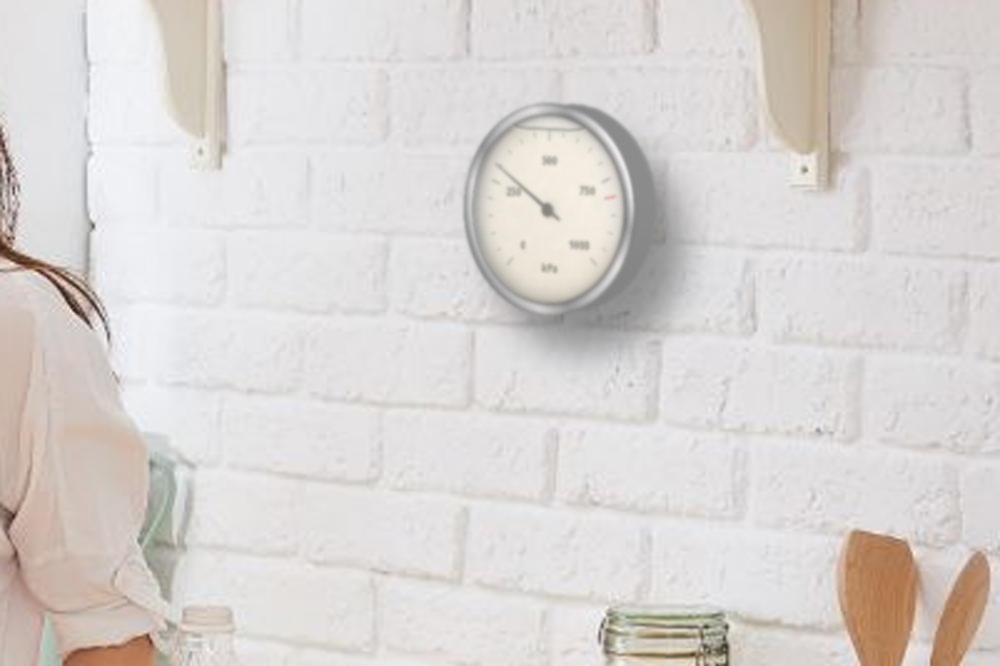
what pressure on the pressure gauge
300 kPa
